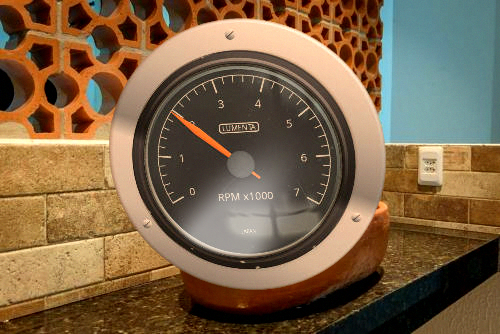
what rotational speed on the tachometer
2000 rpm
